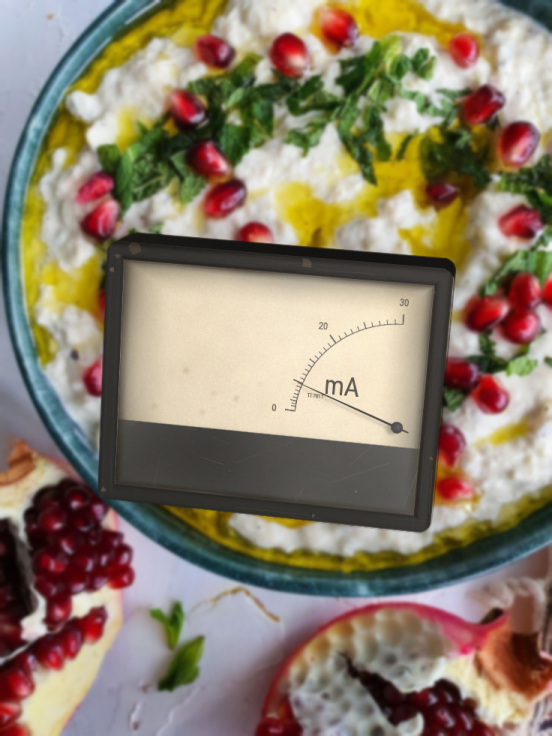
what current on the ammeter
10 mA
